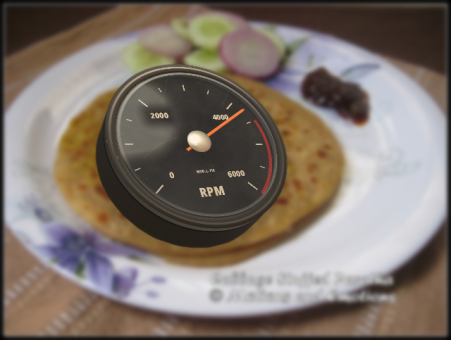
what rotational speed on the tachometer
4250 rpm
